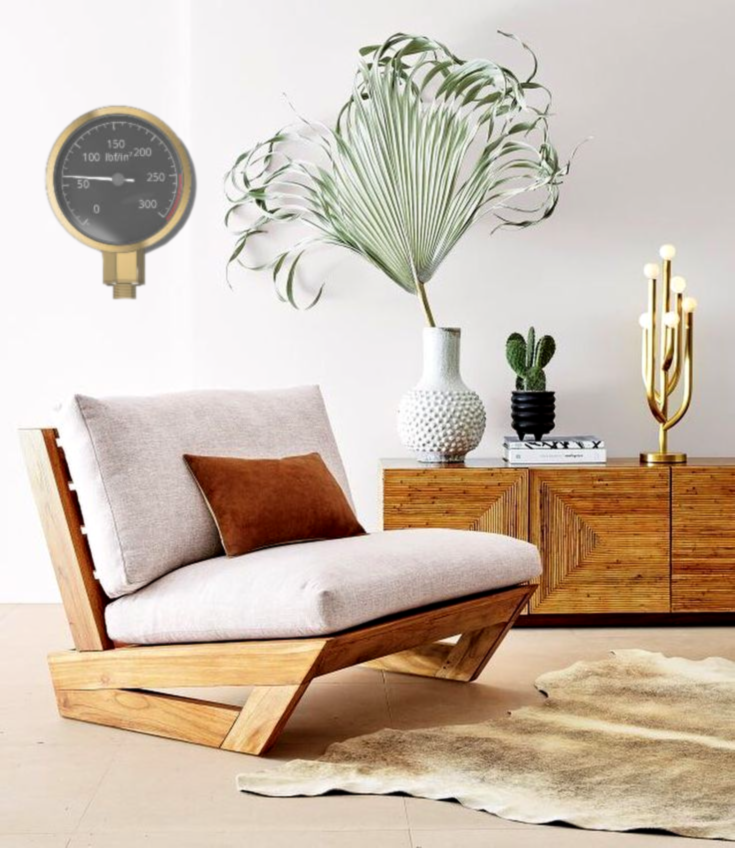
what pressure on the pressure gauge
60 psi
